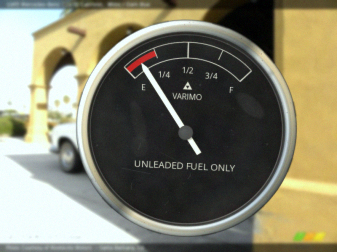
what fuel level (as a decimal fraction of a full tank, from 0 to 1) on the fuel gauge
0.125
